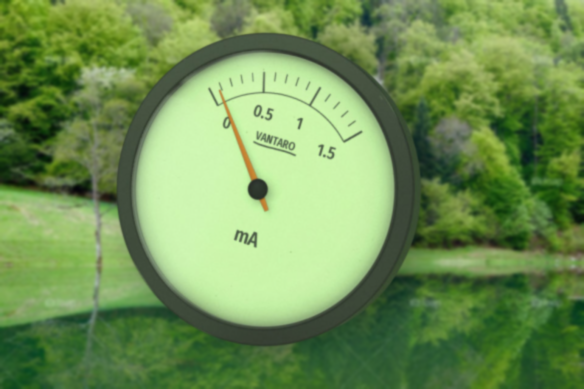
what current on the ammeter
0.1 mA
